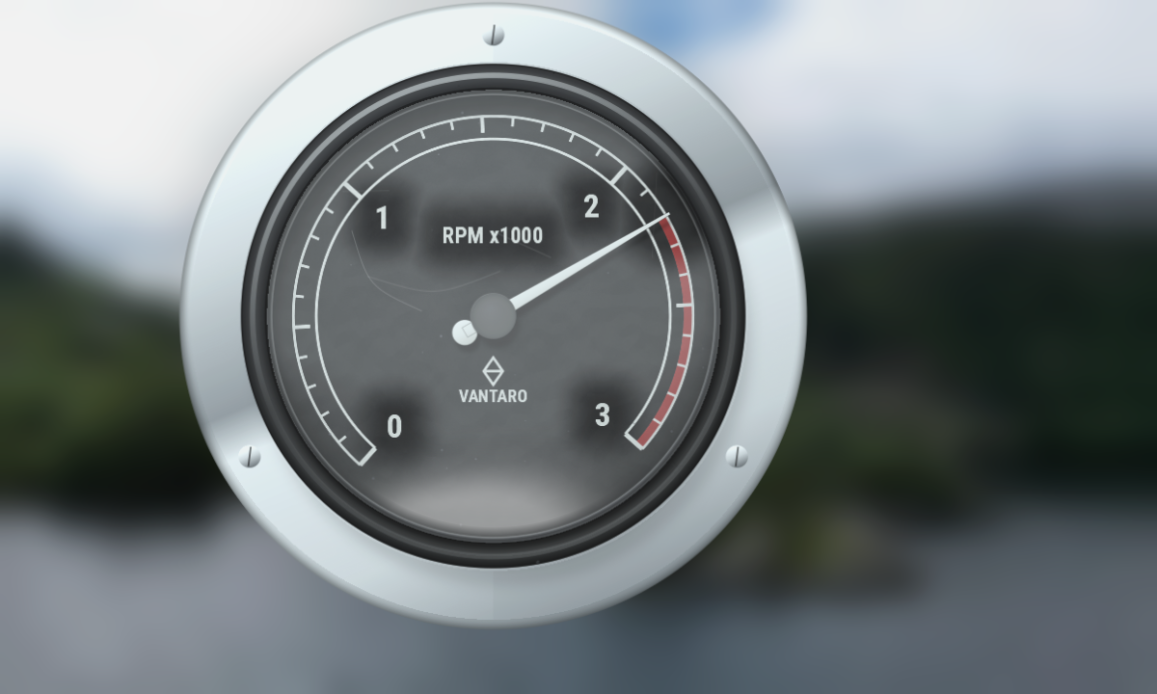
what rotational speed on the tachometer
2200 rpm
